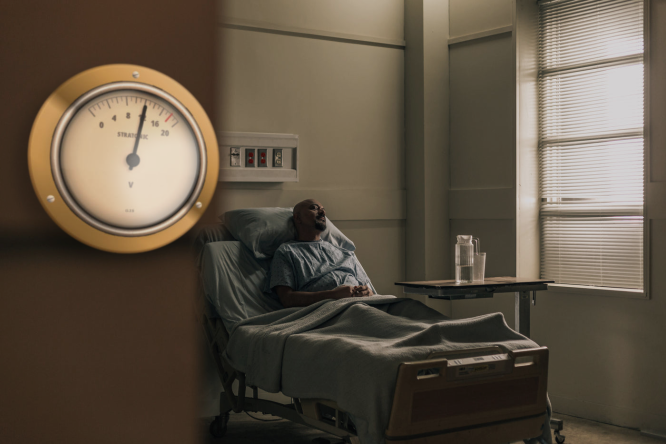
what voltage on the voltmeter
12 V
